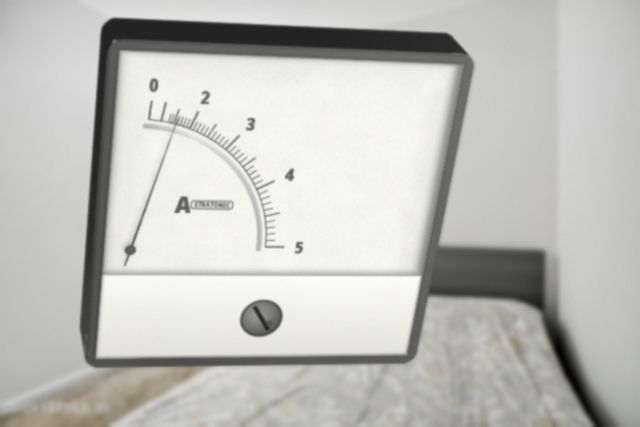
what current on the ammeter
1.5 A
